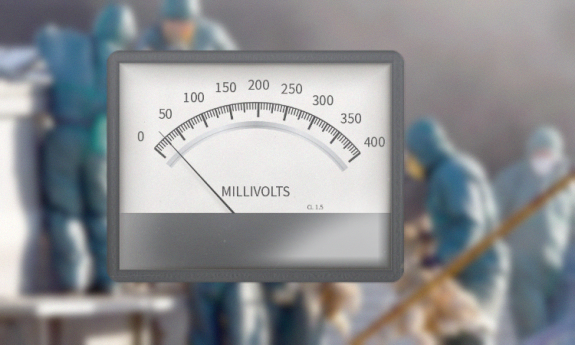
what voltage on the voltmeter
25 mV
